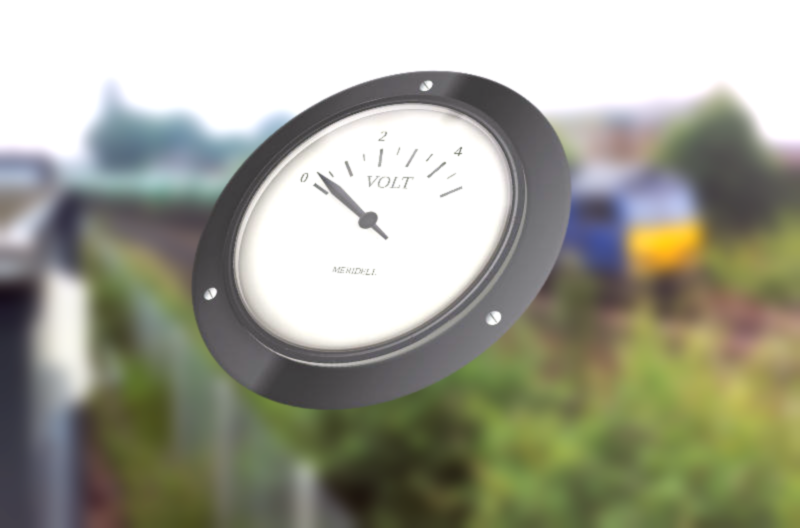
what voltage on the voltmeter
0.25 V
